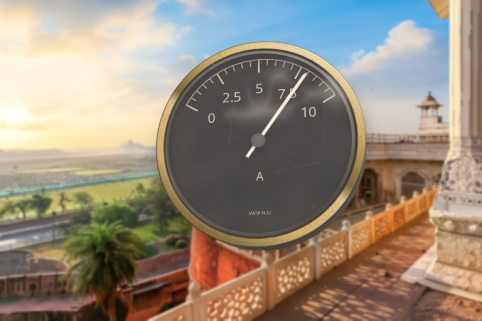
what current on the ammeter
8 A
